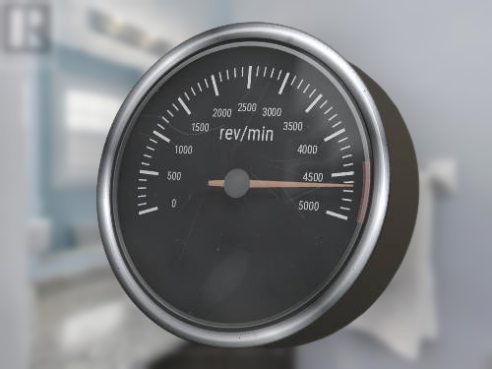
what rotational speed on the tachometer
4650 rpm
